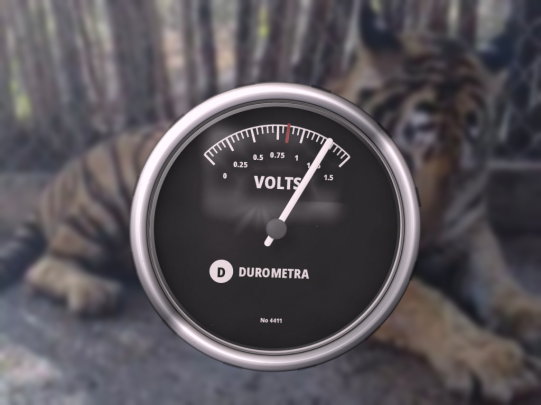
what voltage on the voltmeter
1.25 V
